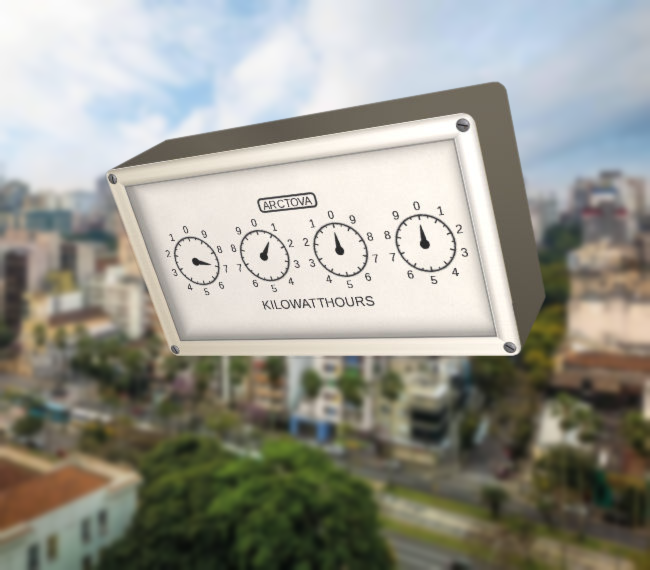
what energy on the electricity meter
7100 kWh
